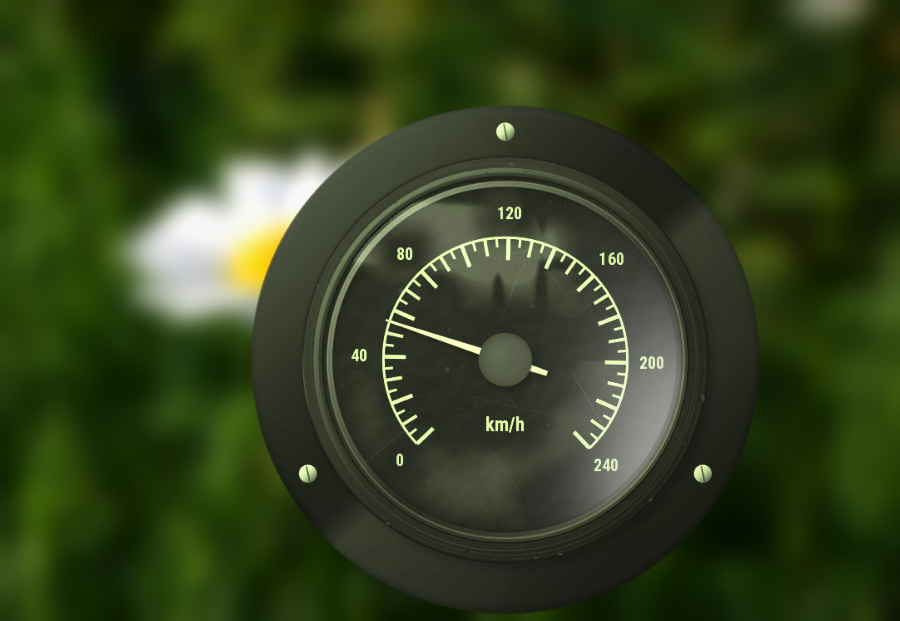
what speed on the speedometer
55 km/h
